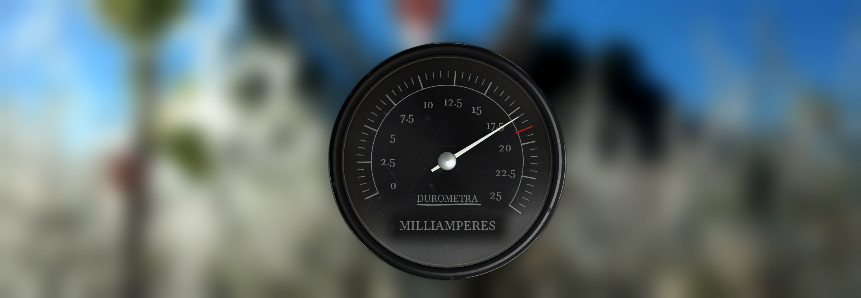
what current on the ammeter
18 mA
